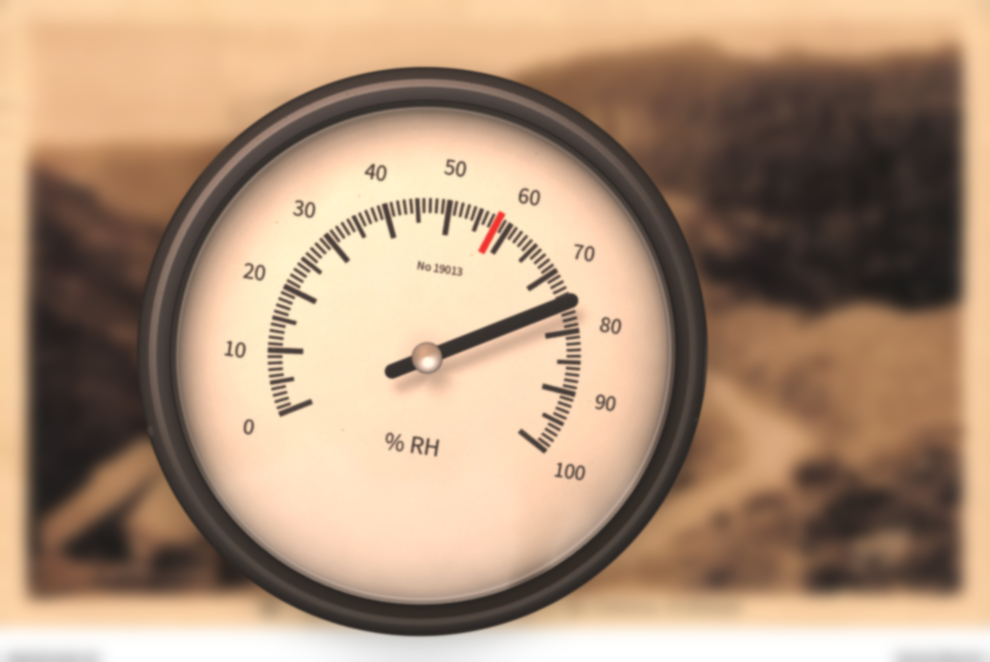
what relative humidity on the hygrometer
75 %
